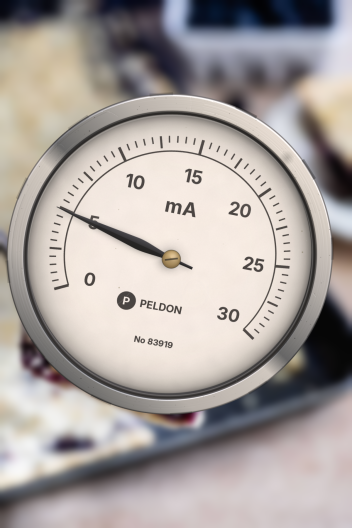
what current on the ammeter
5 mA
